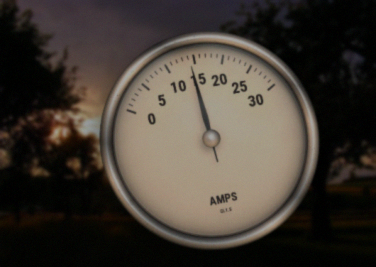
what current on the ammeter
14 A
